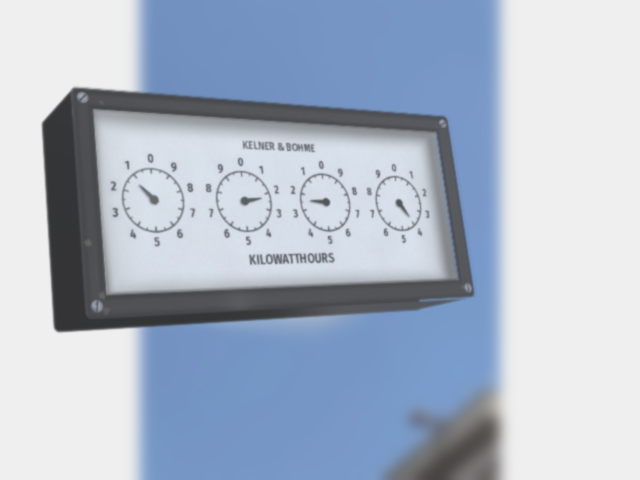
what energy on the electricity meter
1224 kWh
